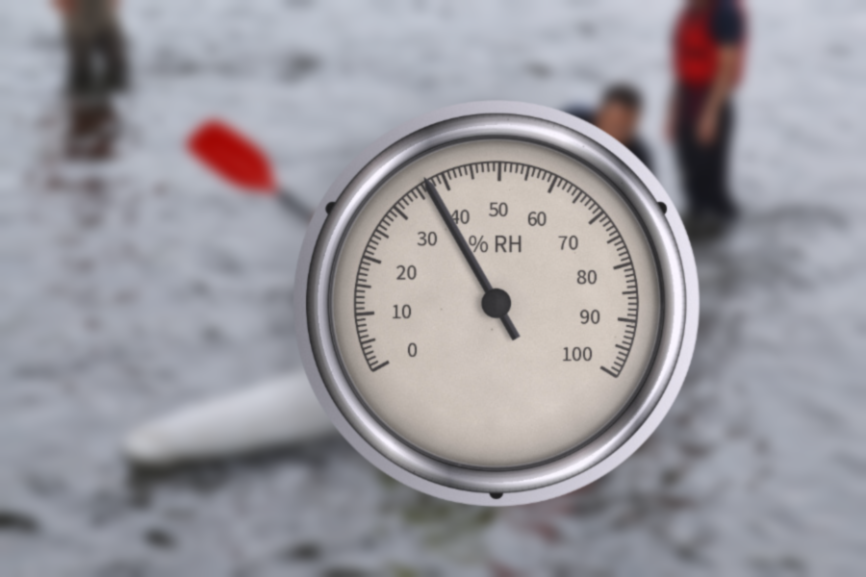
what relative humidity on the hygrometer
37 %
